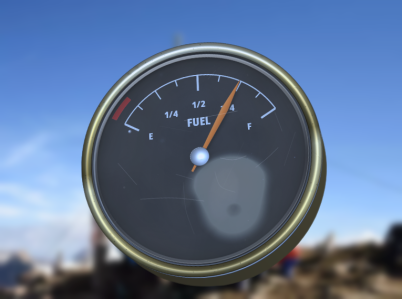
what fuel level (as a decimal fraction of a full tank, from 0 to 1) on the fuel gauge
0.75
